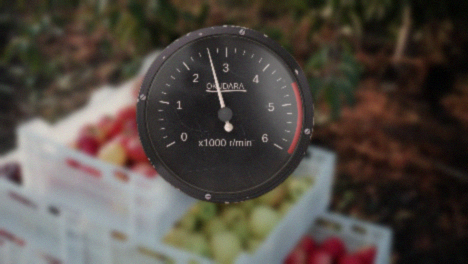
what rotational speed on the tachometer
2600 rpm
